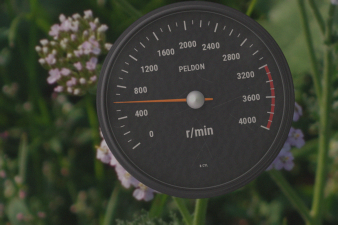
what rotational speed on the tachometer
600 rpm
